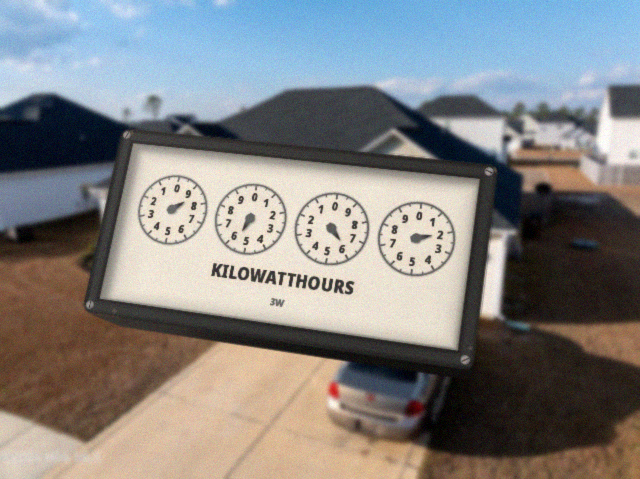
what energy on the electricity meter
8562 kWh
